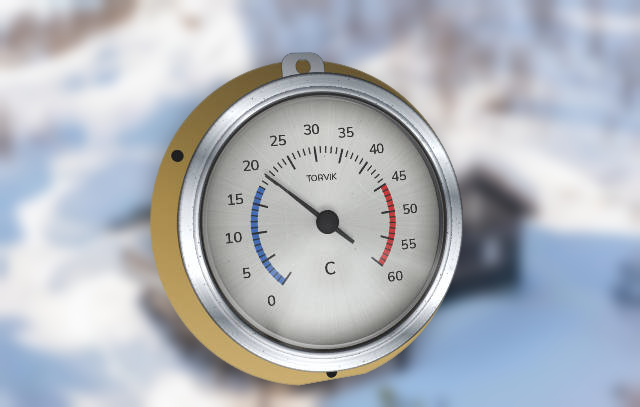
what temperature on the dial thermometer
20 °C
